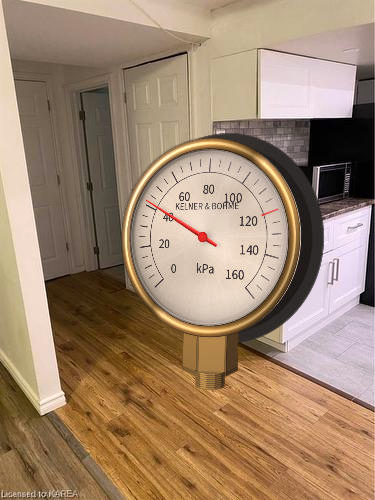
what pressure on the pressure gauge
42.5 kPa
